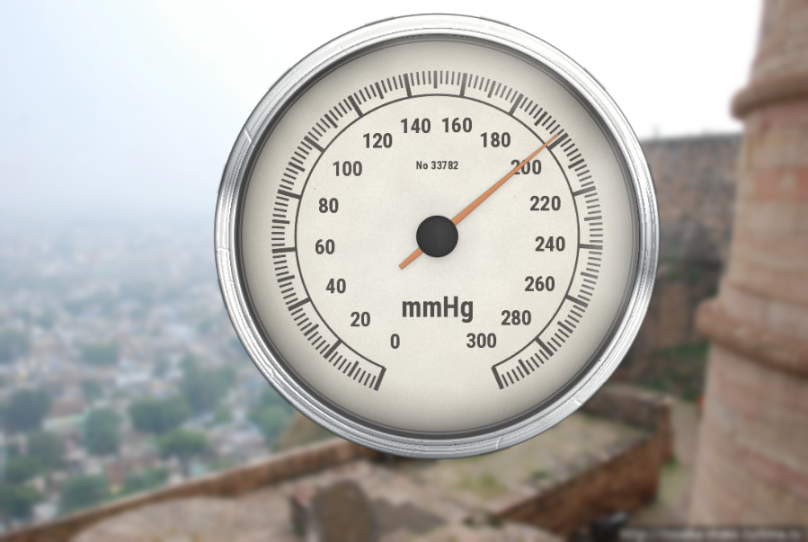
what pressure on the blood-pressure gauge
198 mmHg
